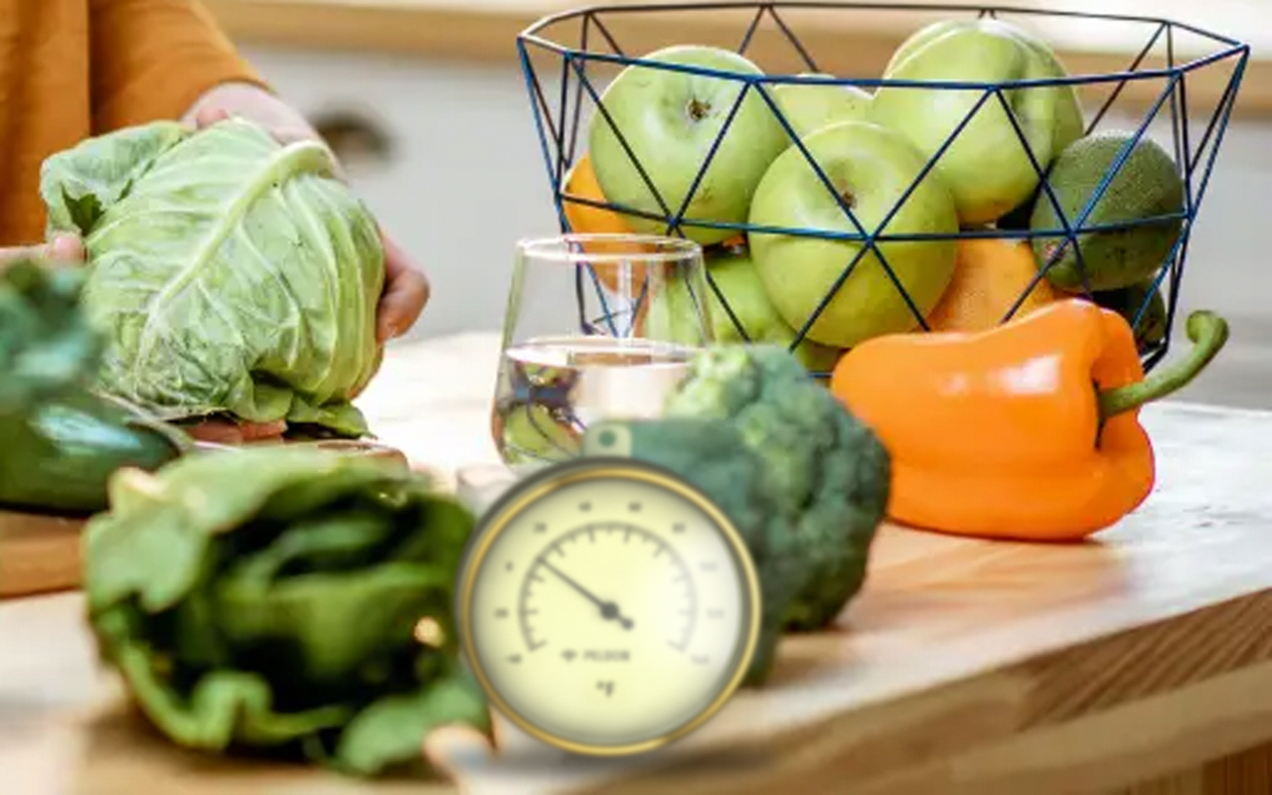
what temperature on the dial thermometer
10 °F
